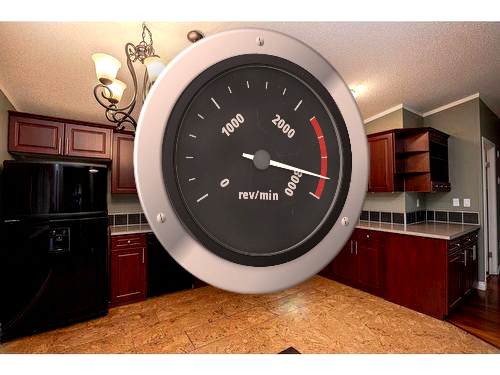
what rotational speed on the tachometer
2800 rpm
